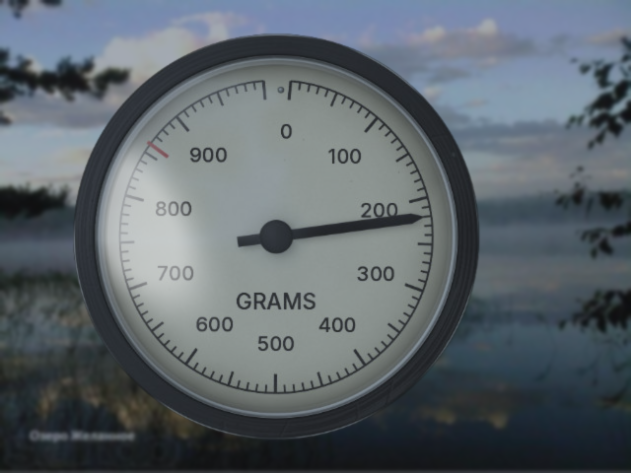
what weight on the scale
220 g
